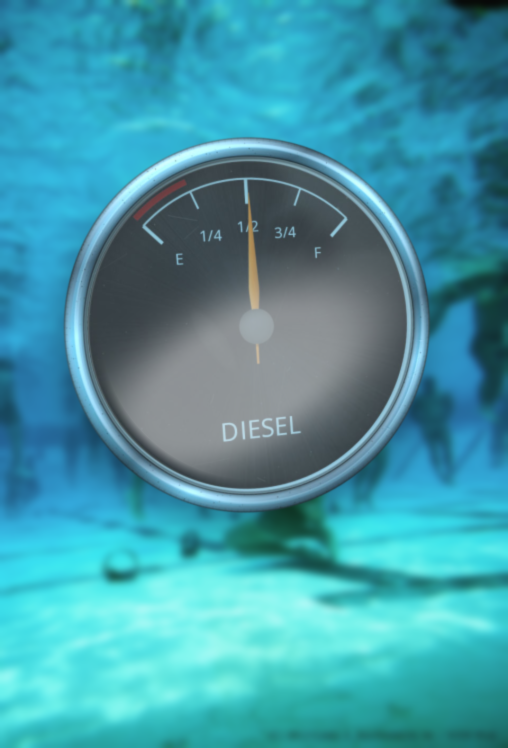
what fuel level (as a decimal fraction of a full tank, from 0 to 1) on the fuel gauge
0.5
